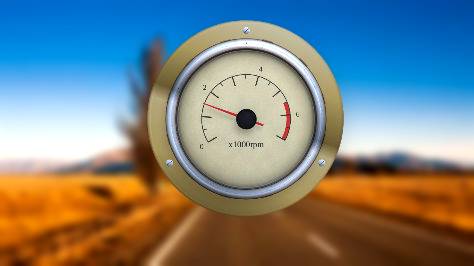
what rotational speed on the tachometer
1500 rpm
